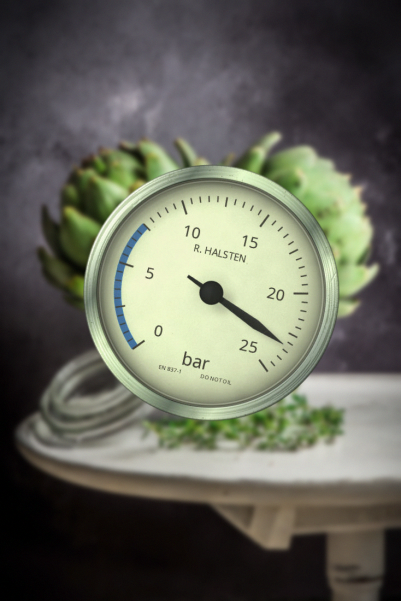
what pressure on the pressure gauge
23.25 bar
